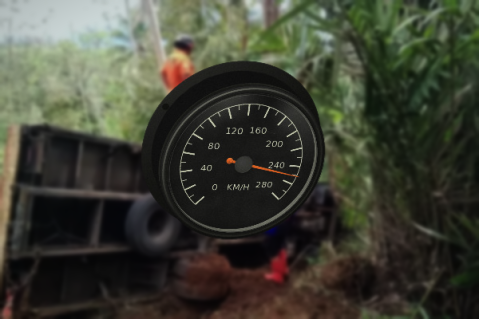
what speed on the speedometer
250 km/h
